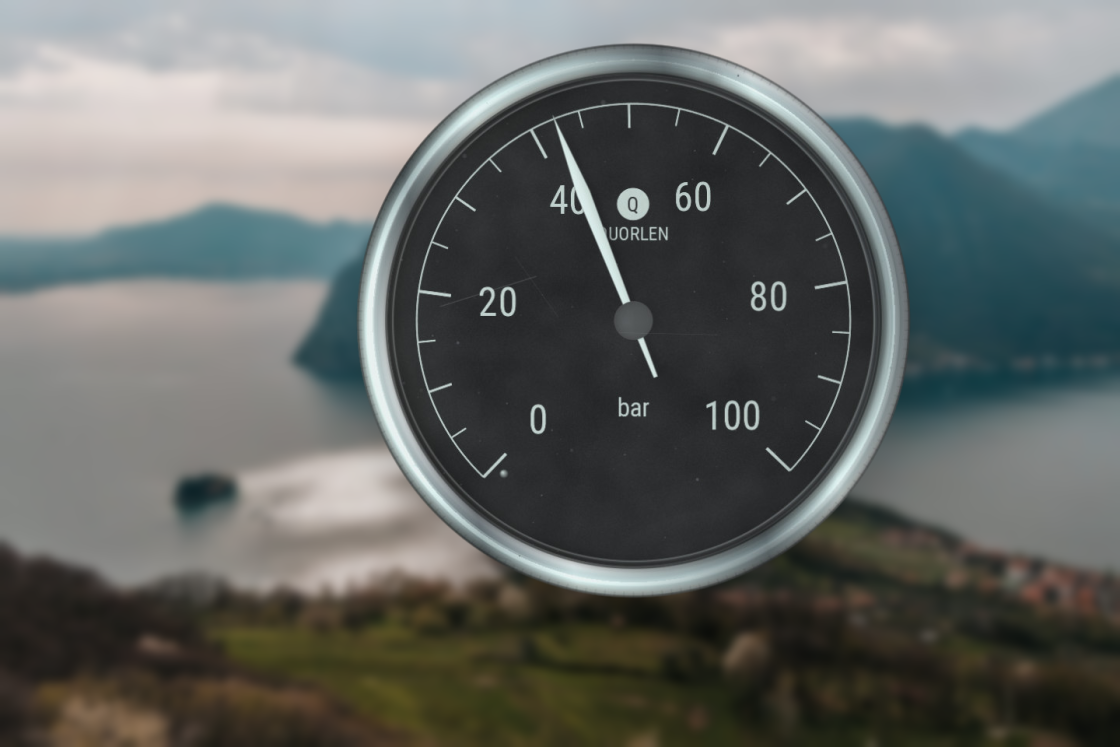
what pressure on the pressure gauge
42.5 bar
